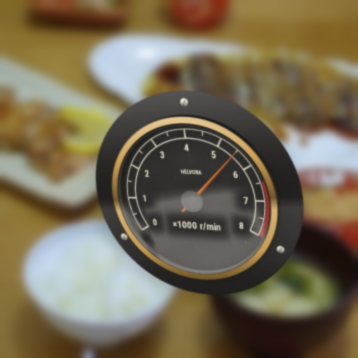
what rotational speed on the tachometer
5500 rpm
